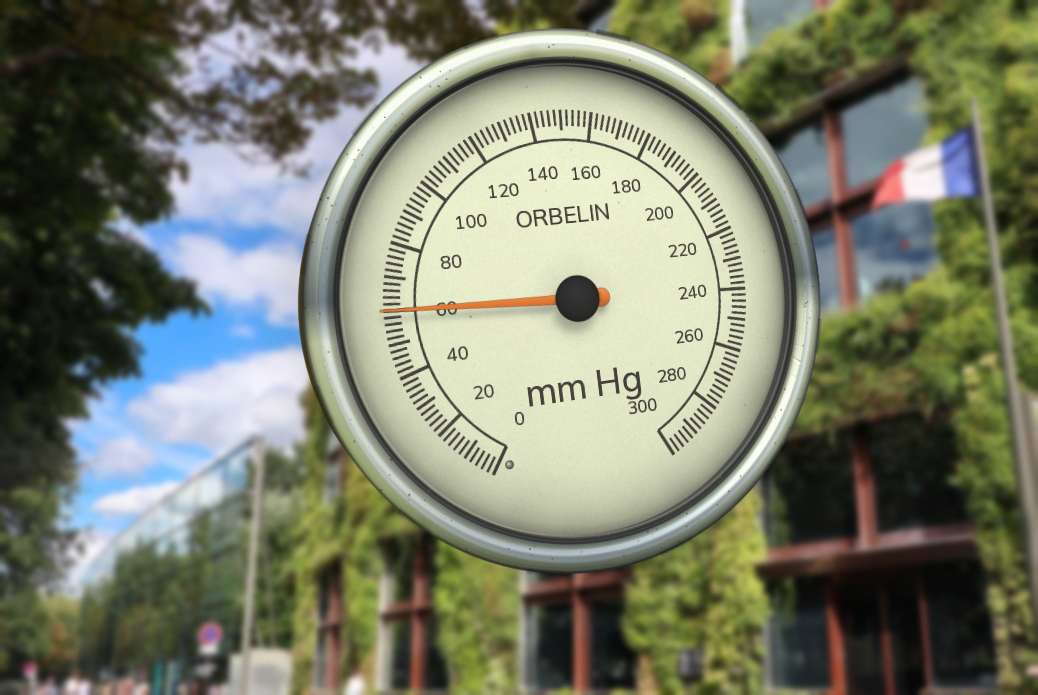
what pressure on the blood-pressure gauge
60 mmHg
